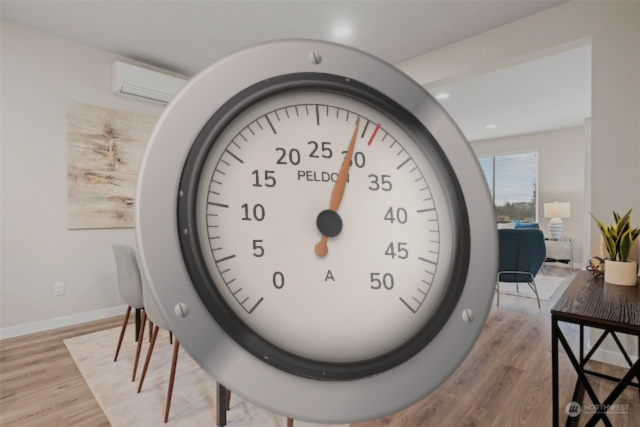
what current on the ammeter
29 A
